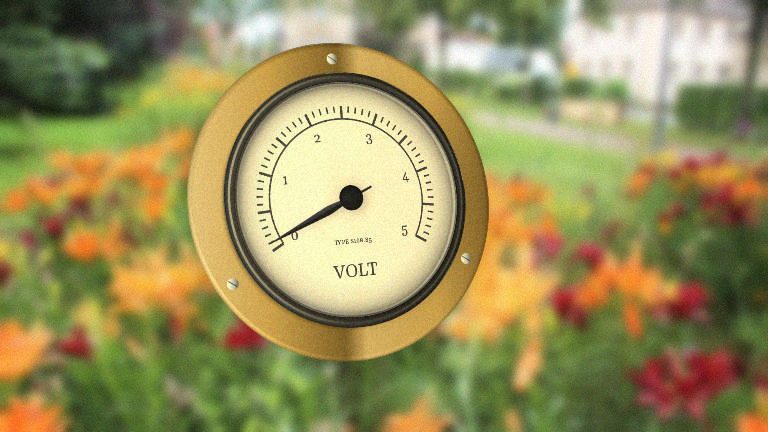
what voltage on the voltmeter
0.1 V
